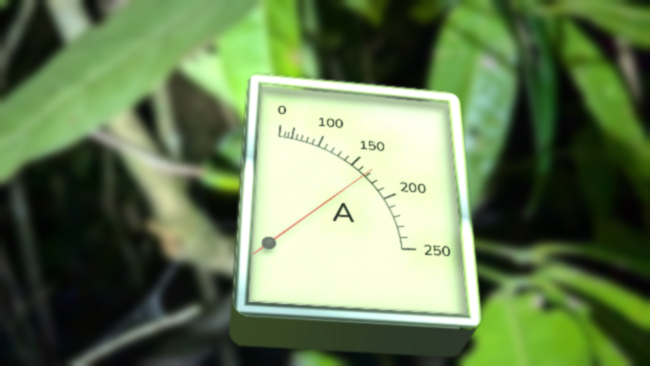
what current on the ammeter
170 A
